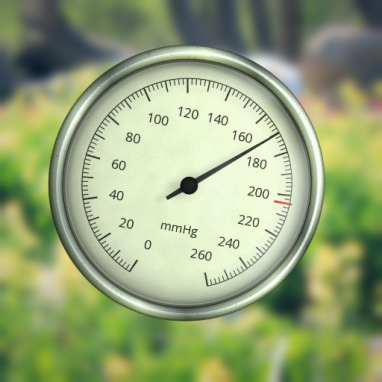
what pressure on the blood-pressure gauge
170 mmHg
